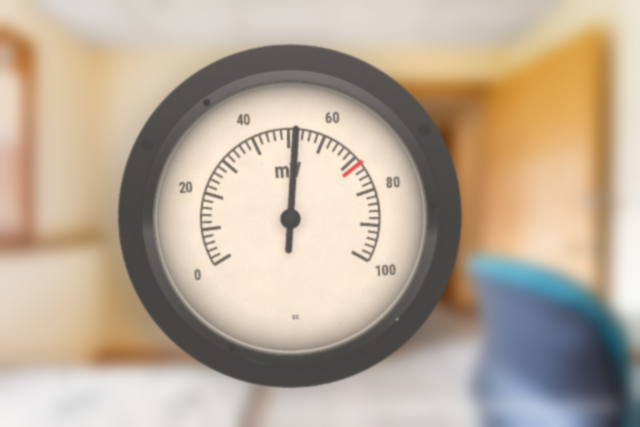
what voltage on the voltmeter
52 mV
